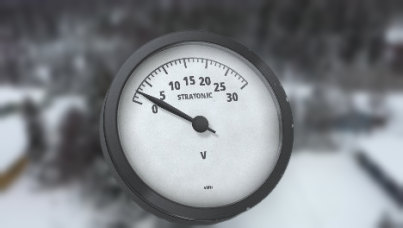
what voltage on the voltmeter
2 V
